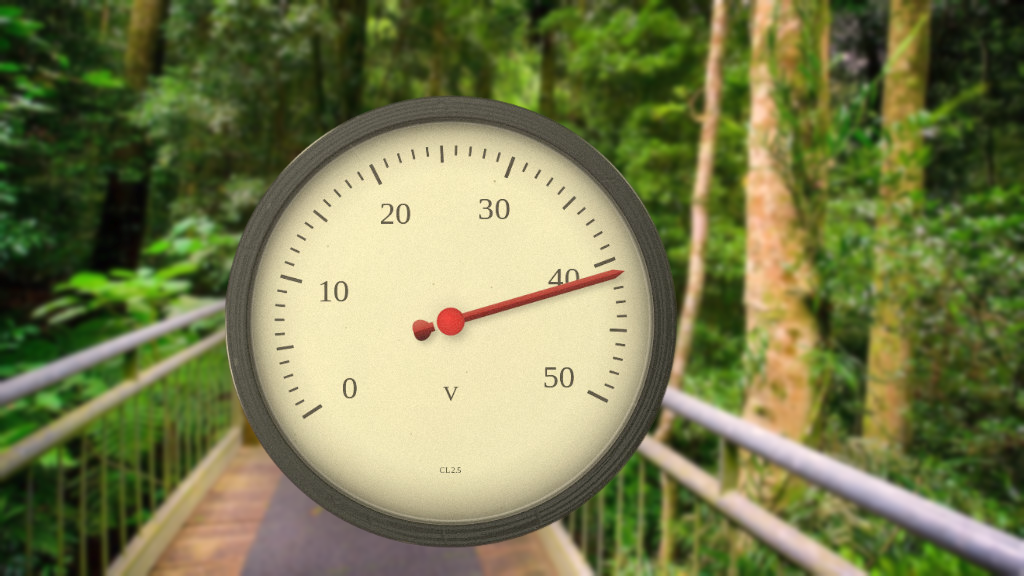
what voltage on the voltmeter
41 V
